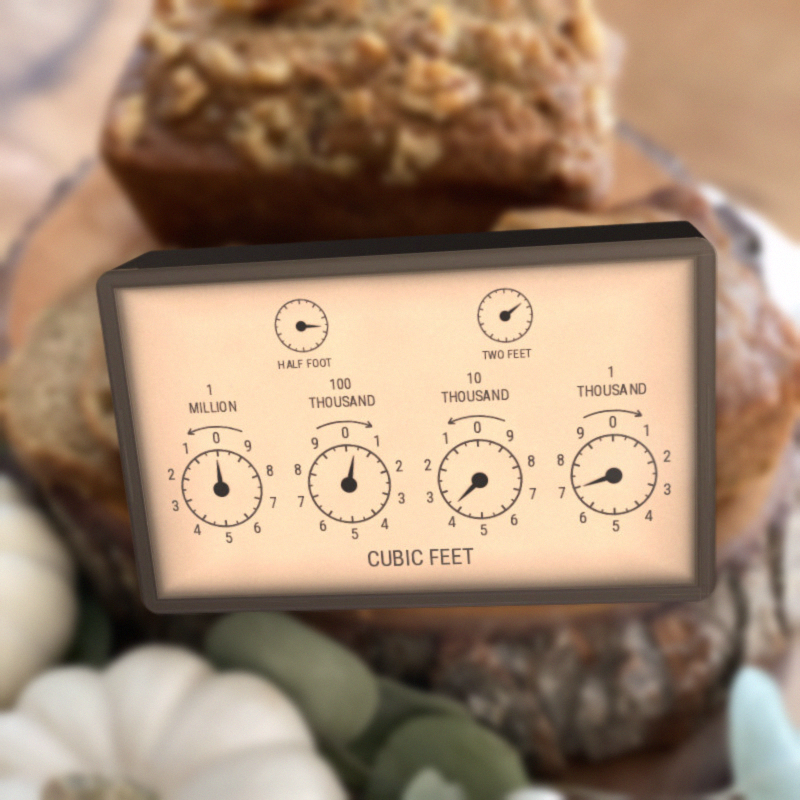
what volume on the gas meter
3700 ft³
